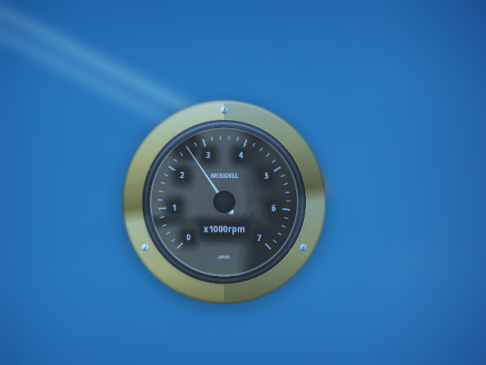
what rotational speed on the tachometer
2600 rpm
